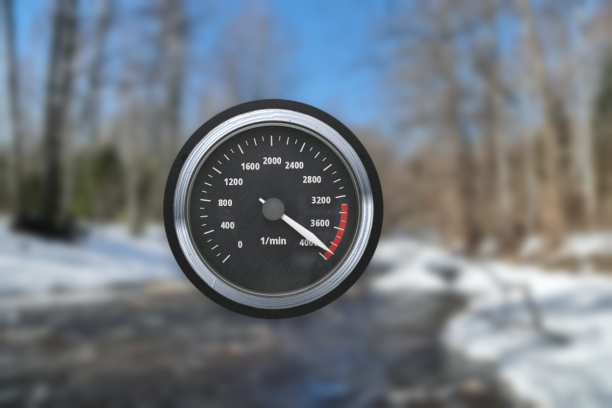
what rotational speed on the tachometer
3900 rpm
